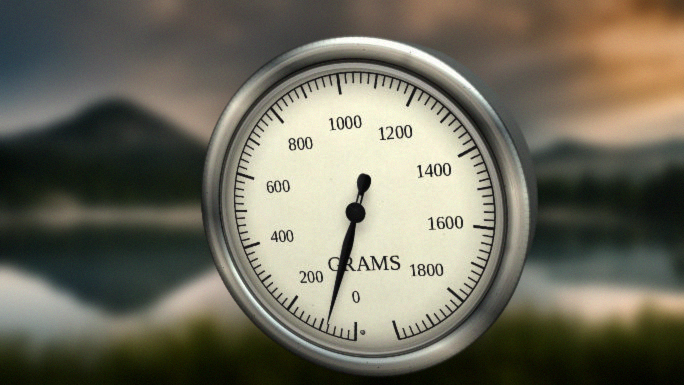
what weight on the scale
80 g
